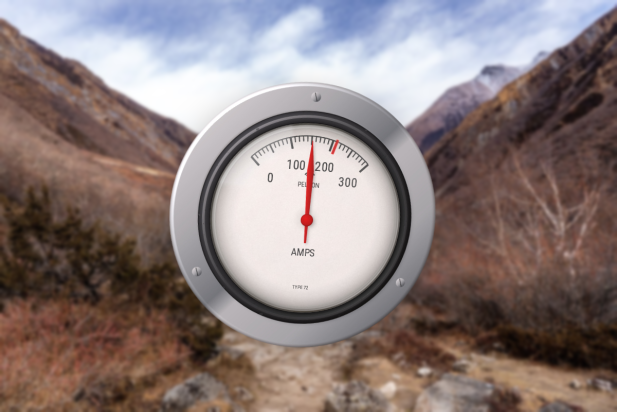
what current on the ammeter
150 A
